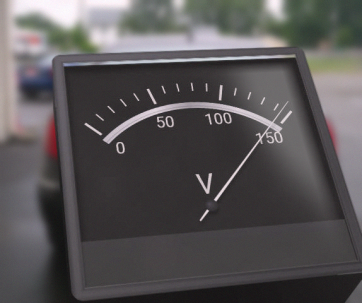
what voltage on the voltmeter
145 V
